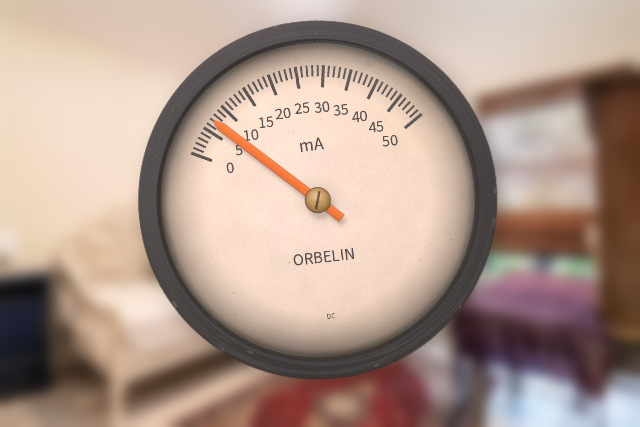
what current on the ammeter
7 mA
